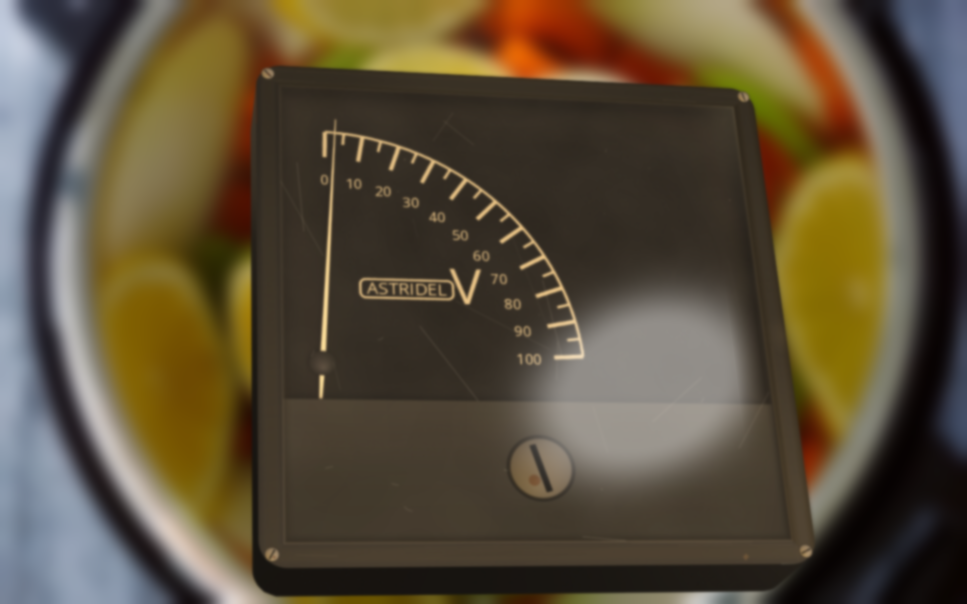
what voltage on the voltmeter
2.5 V
